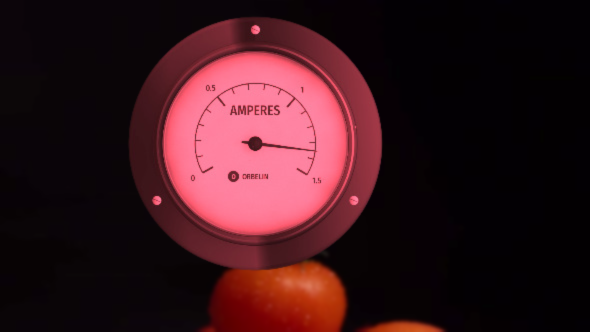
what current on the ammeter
1.35 A
